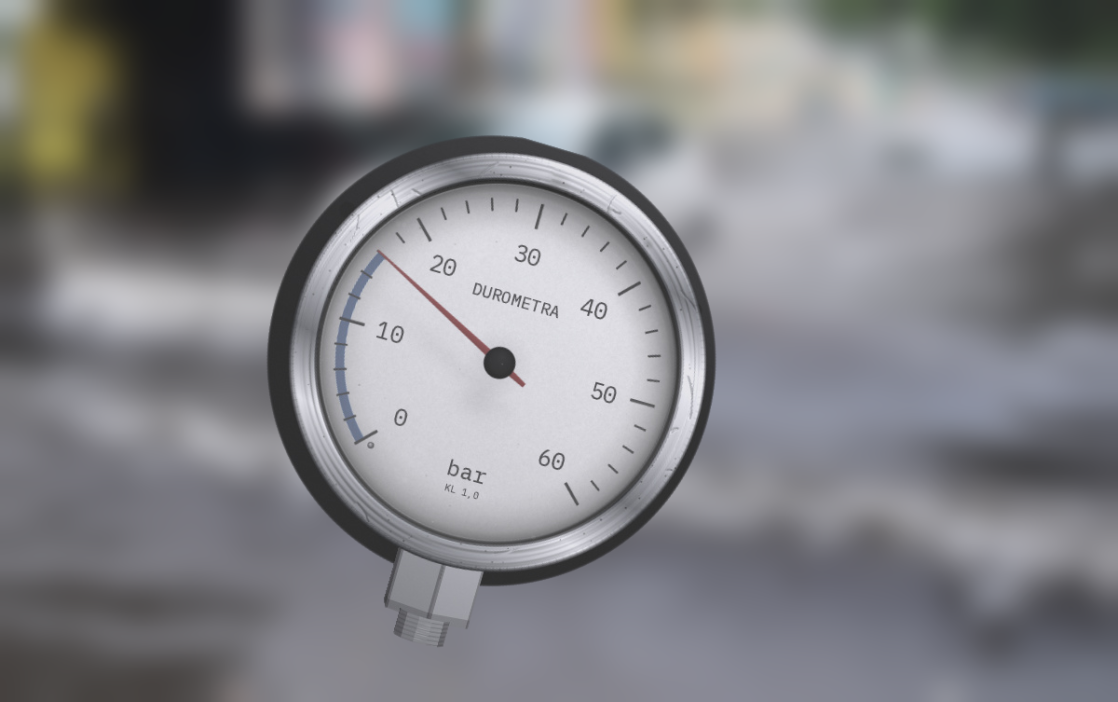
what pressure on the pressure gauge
16 bar
